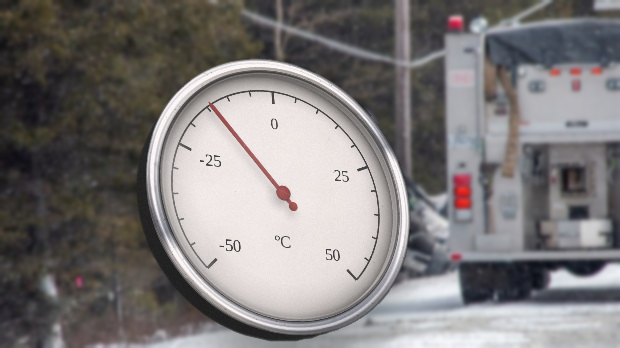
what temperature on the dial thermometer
-15 °C
